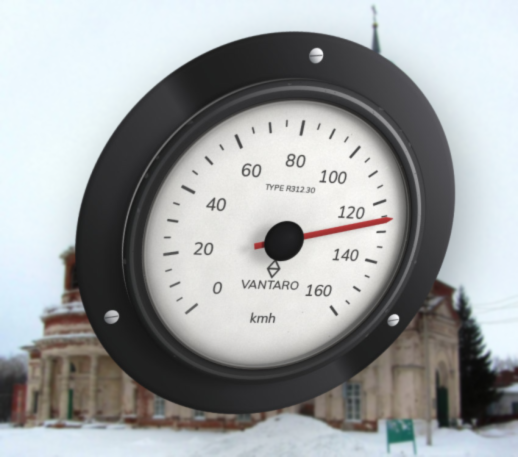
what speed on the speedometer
125 km/h
